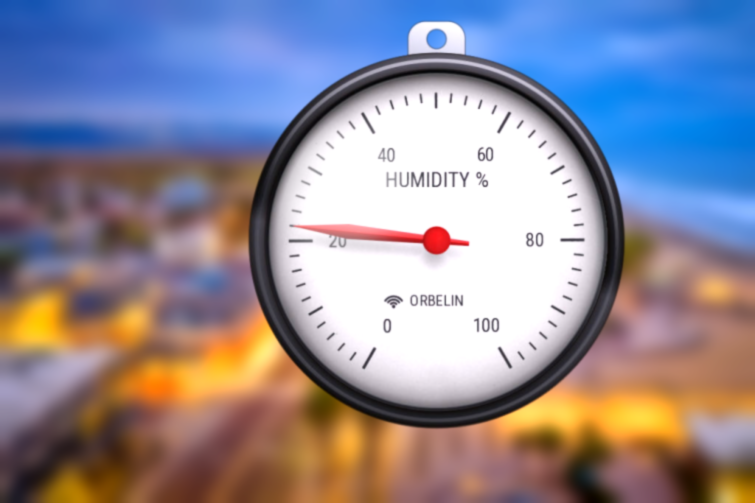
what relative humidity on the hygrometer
22 %
